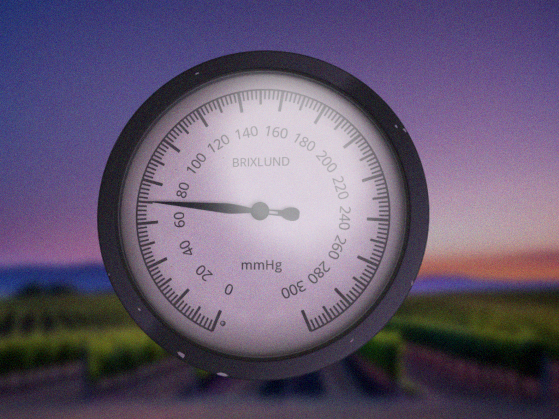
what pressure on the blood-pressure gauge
70 mmHg
